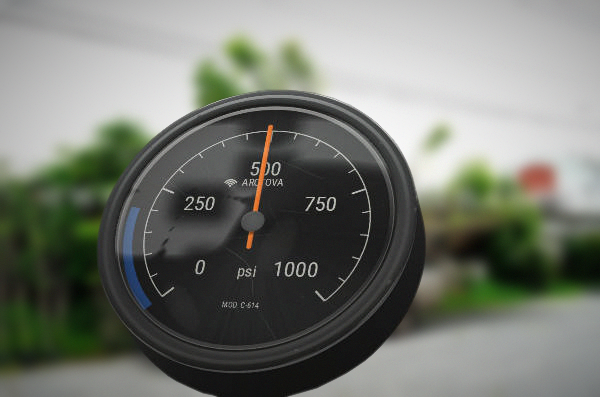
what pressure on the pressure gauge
500 psi
